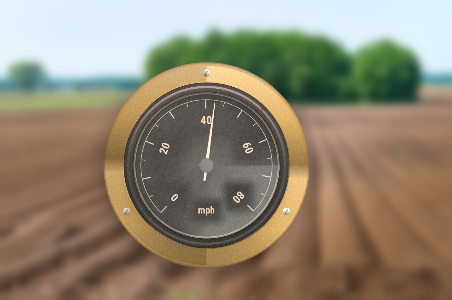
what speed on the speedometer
42.5 mph
